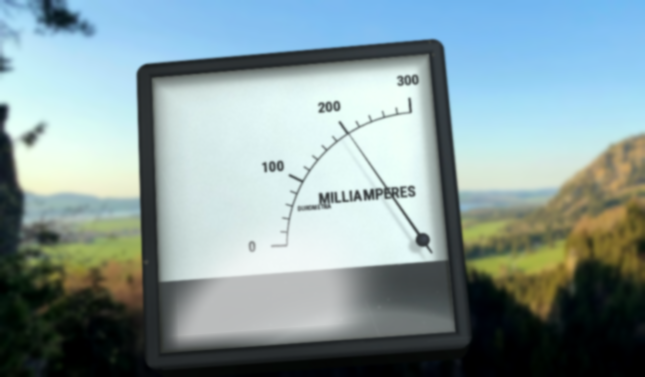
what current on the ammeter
200 mA
